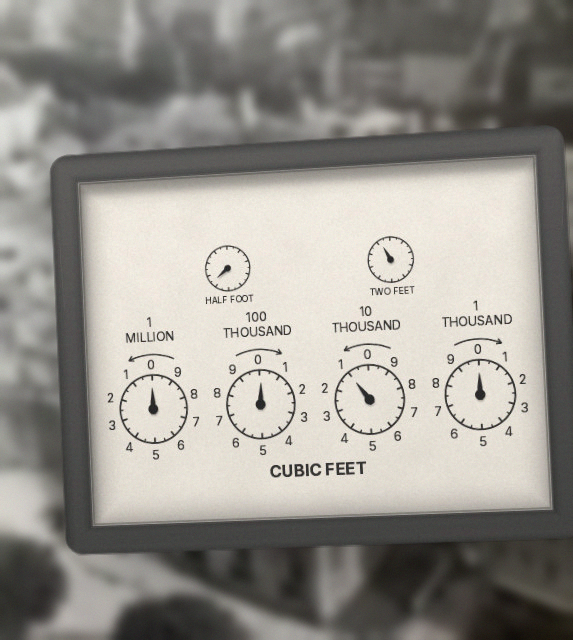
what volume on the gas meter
1000 ft³
